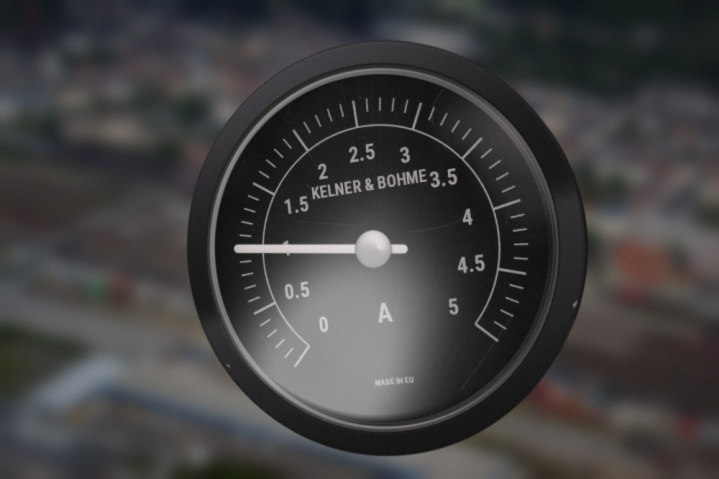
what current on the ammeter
1 A
